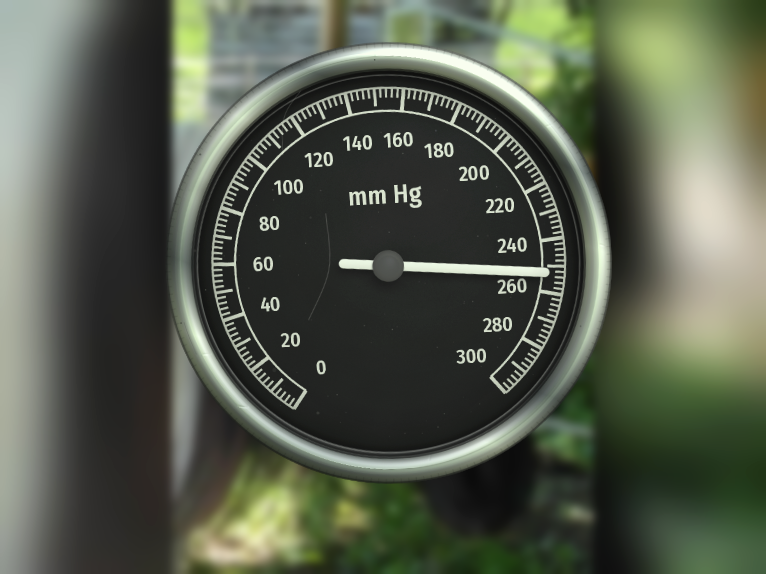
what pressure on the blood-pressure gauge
252 mmHg
